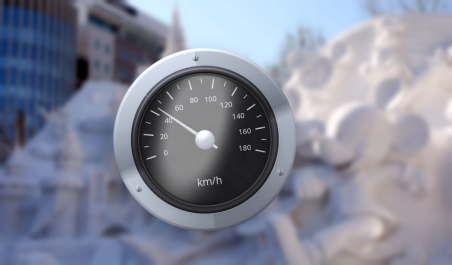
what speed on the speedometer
45 km/h
